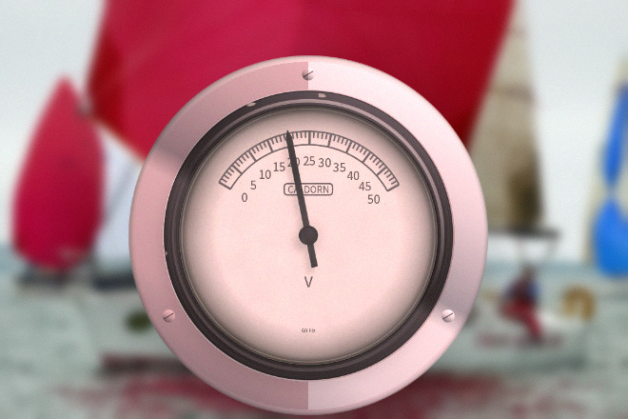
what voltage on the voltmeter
20 V
